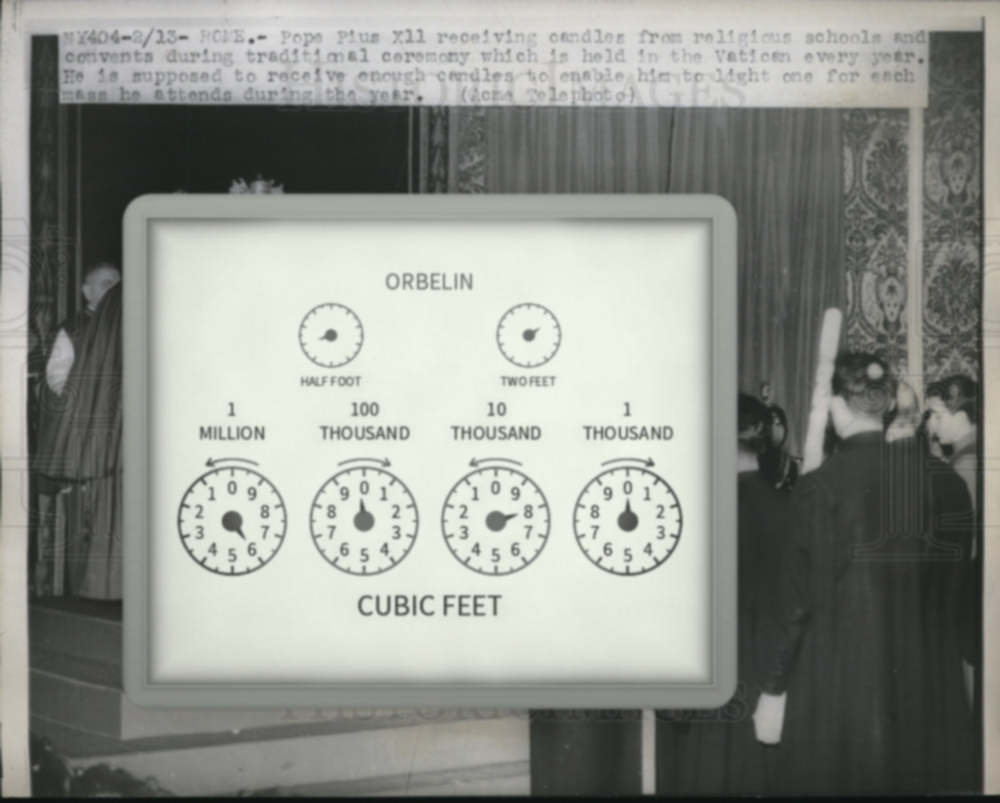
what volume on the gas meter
598000 ft³
